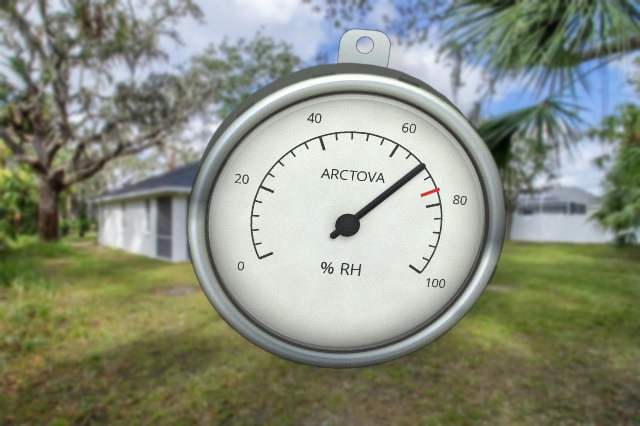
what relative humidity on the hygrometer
68 %
